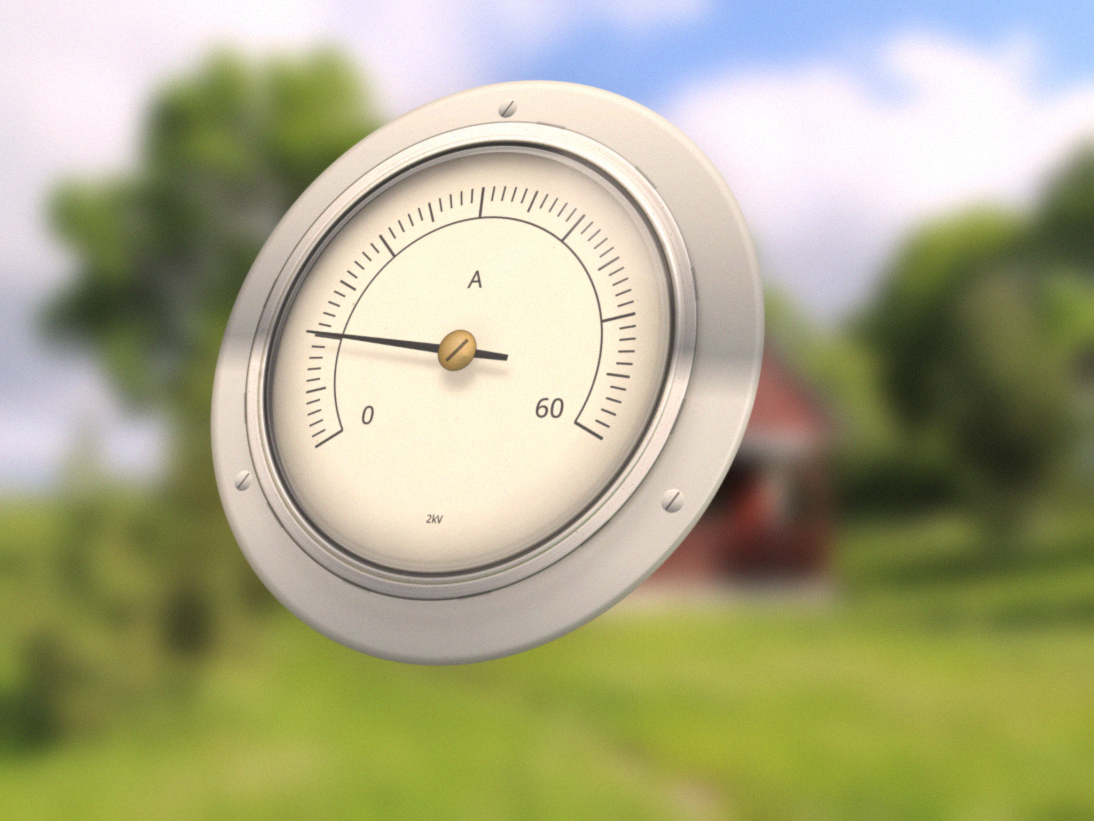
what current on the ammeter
10 A
